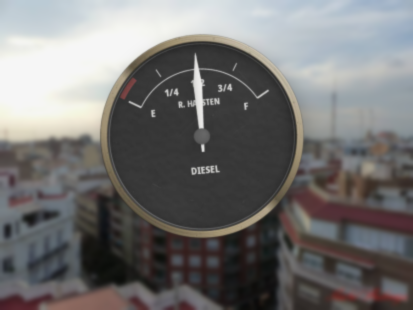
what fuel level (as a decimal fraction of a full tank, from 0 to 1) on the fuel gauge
0.5
